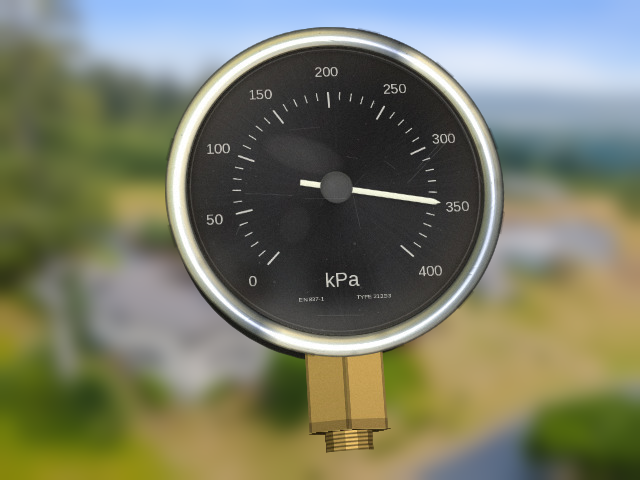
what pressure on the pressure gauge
350 kPa
